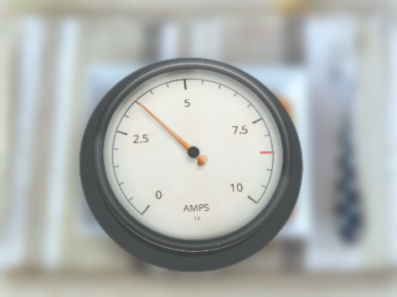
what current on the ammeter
3.5 A
